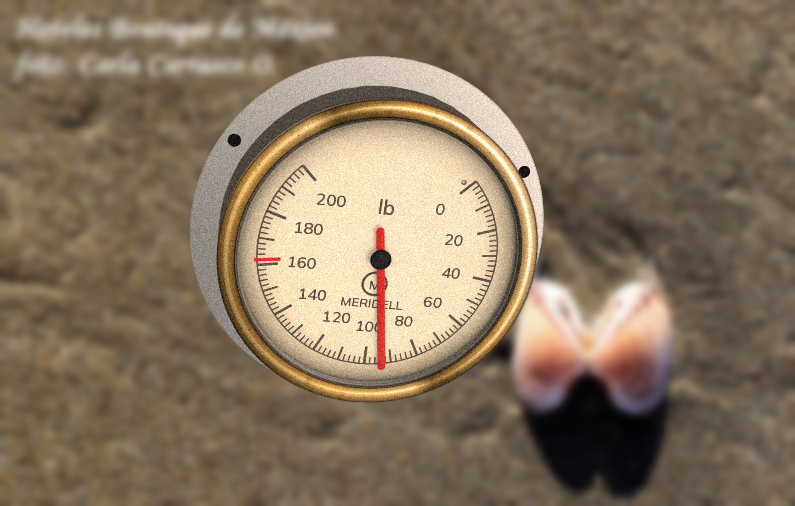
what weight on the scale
94 lb
